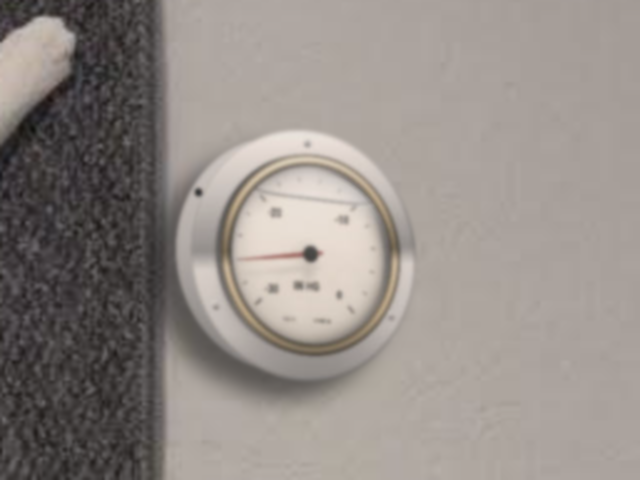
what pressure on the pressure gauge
-26 inHg
